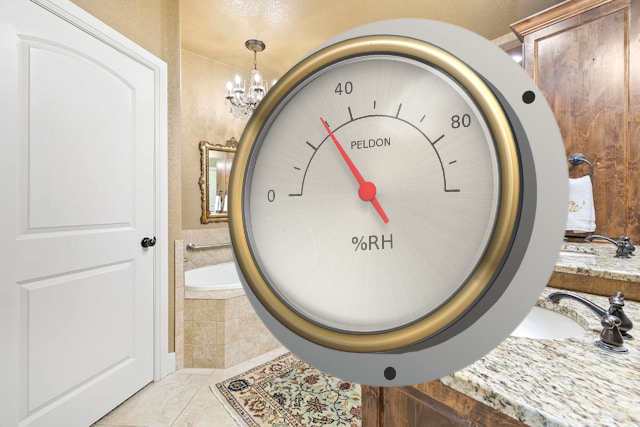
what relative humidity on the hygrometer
30 %
